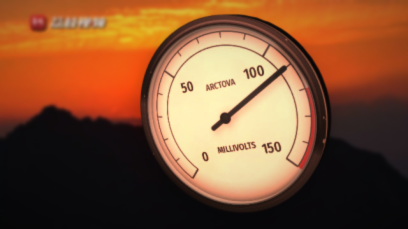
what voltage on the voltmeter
110 mV
